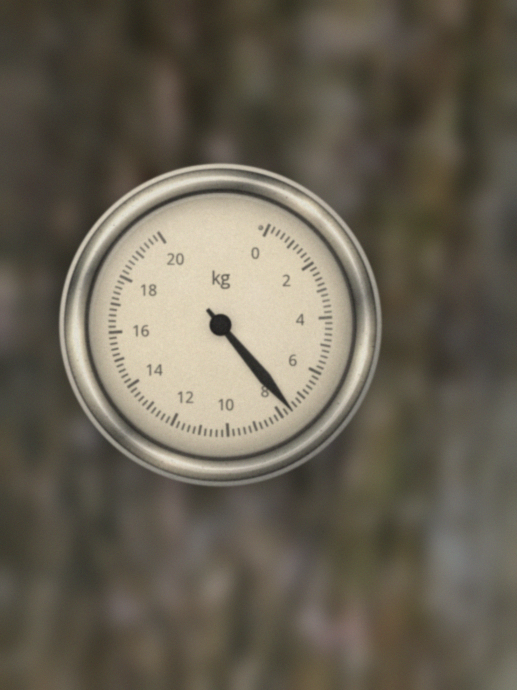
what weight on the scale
7.6 kg
